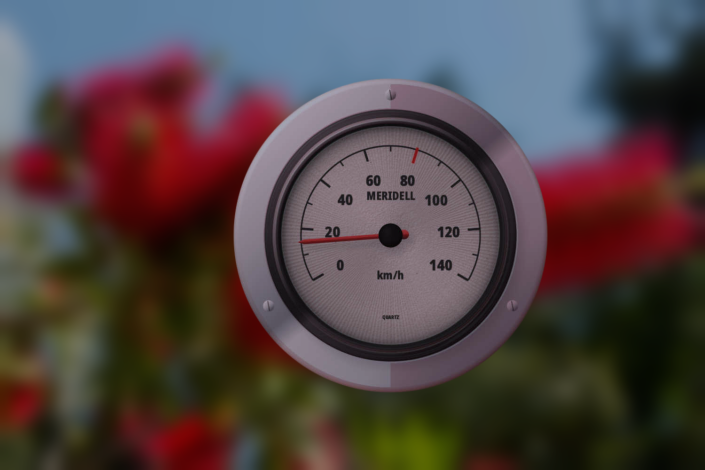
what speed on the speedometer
15 km/h
